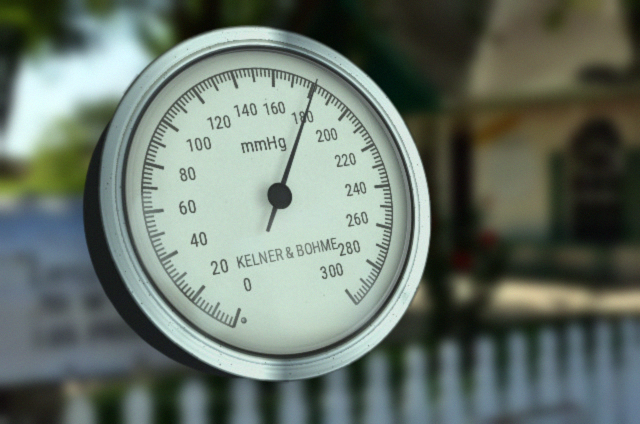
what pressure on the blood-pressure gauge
180 mmHg
